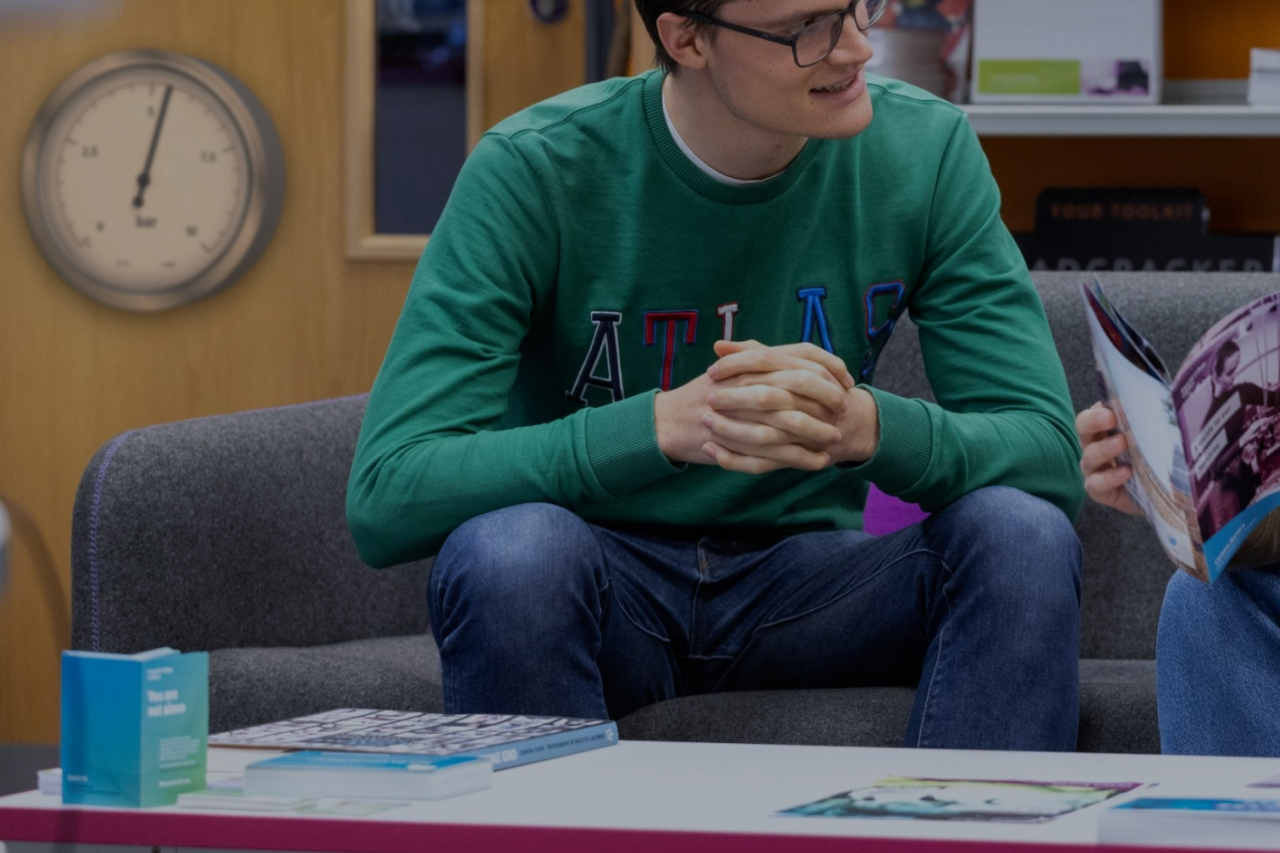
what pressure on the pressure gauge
5.5 bar
